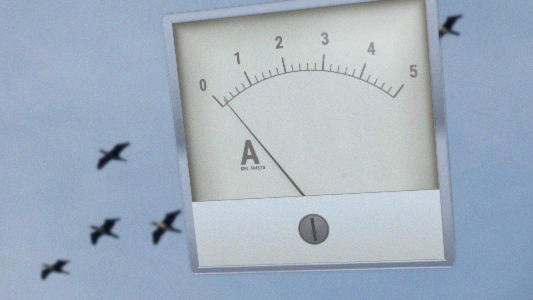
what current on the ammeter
0.2 A
